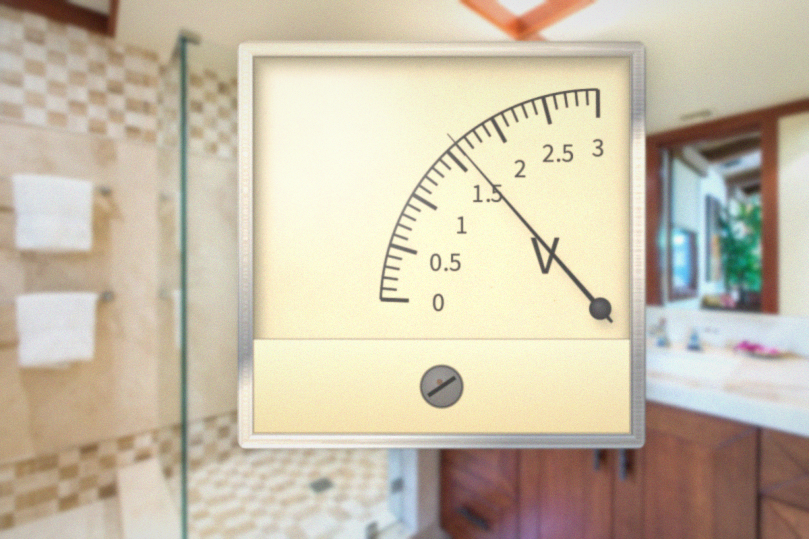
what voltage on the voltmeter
1.6 V
